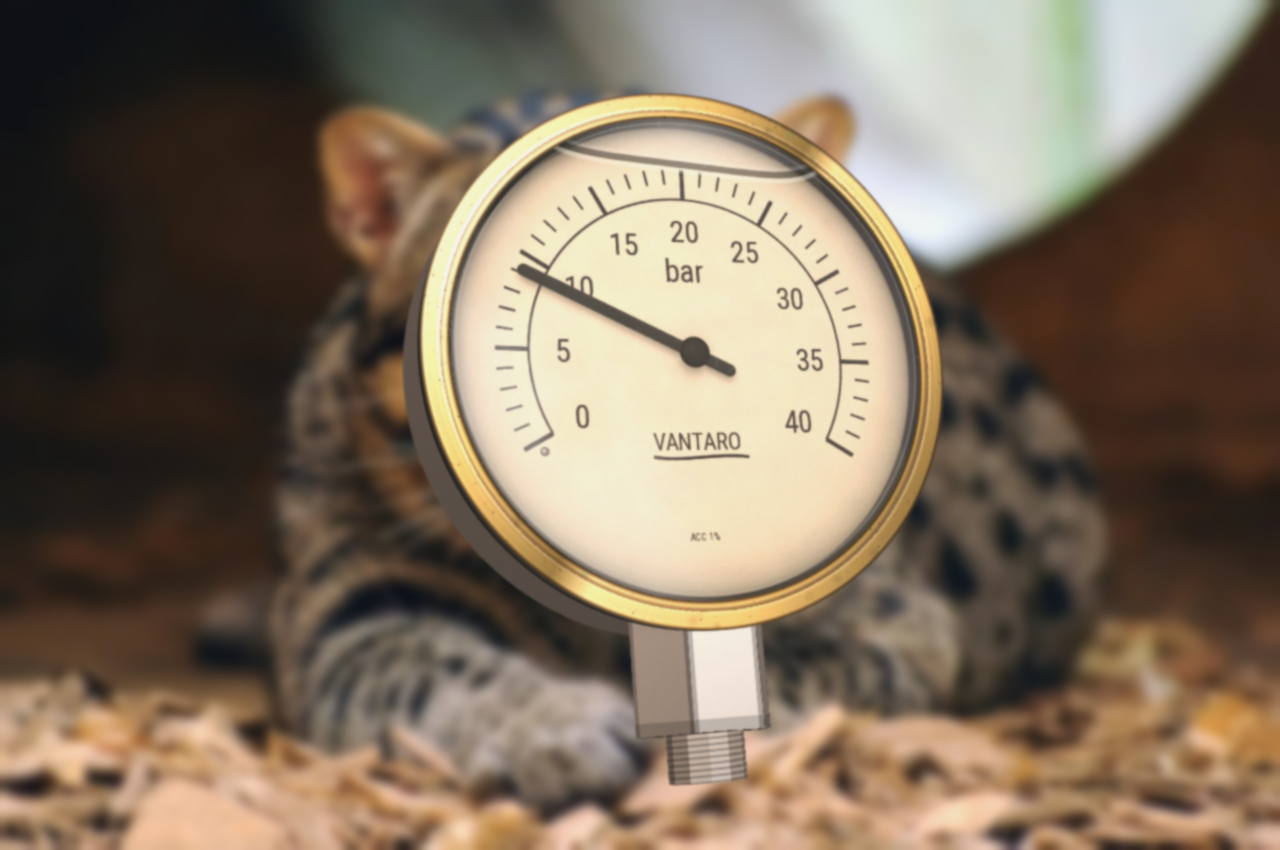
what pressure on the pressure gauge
9 bar
